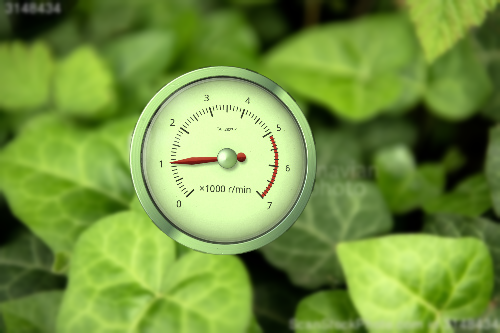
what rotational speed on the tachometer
1000 rpm
